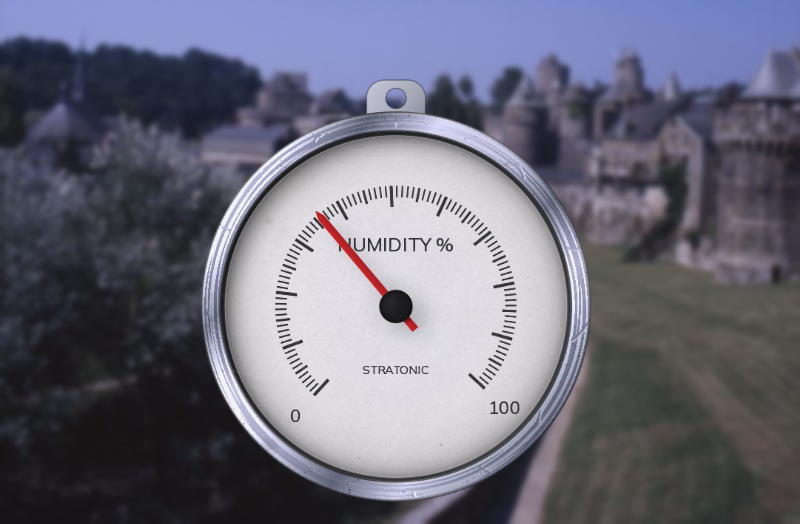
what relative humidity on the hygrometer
36 %
